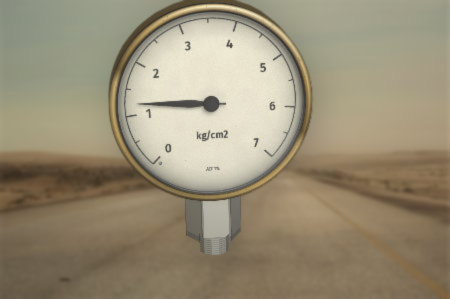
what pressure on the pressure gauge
1.25 kg/cm²
